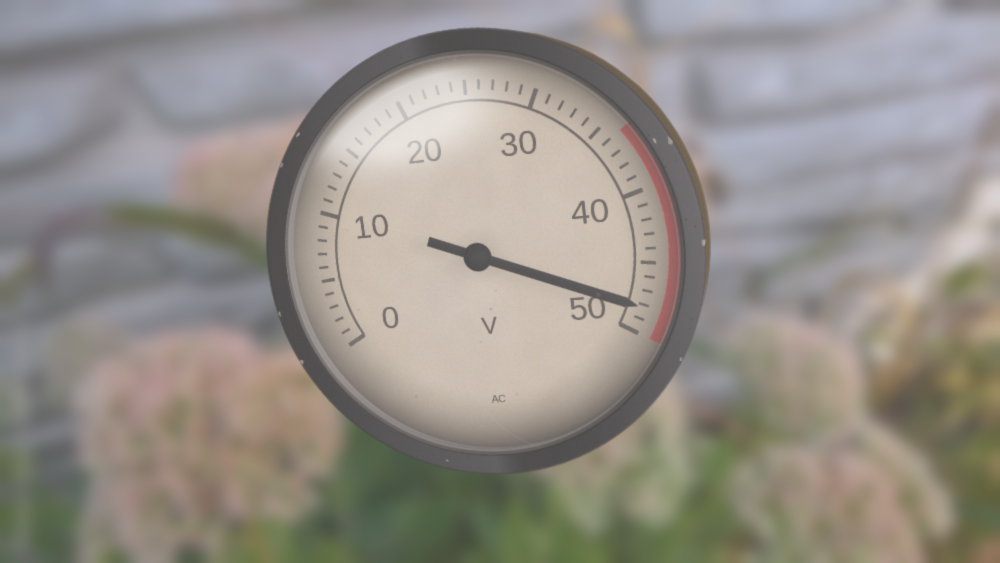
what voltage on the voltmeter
48 V
